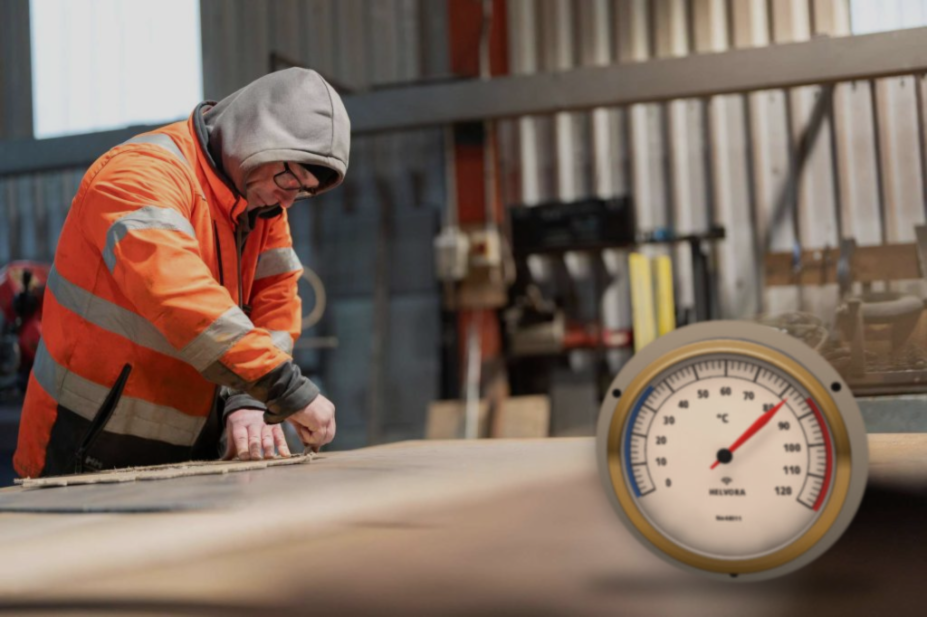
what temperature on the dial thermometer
82 °C
